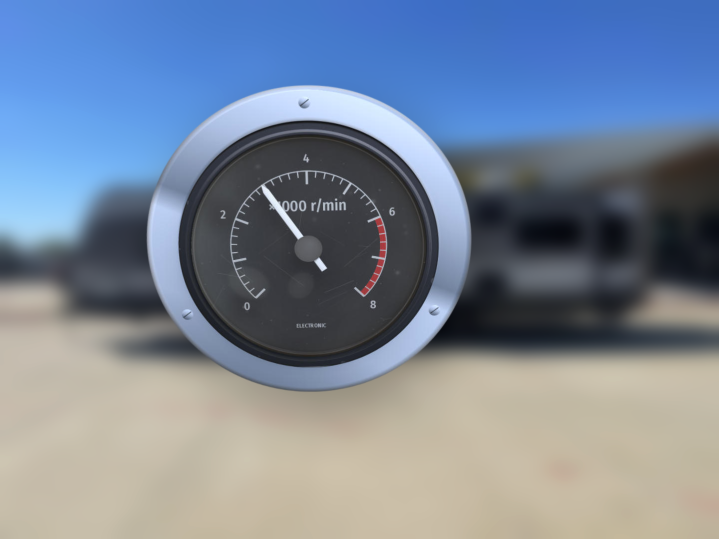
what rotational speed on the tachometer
3000 rpm
